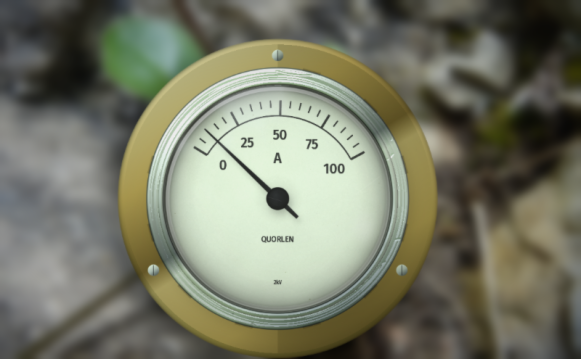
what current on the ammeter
10 A
